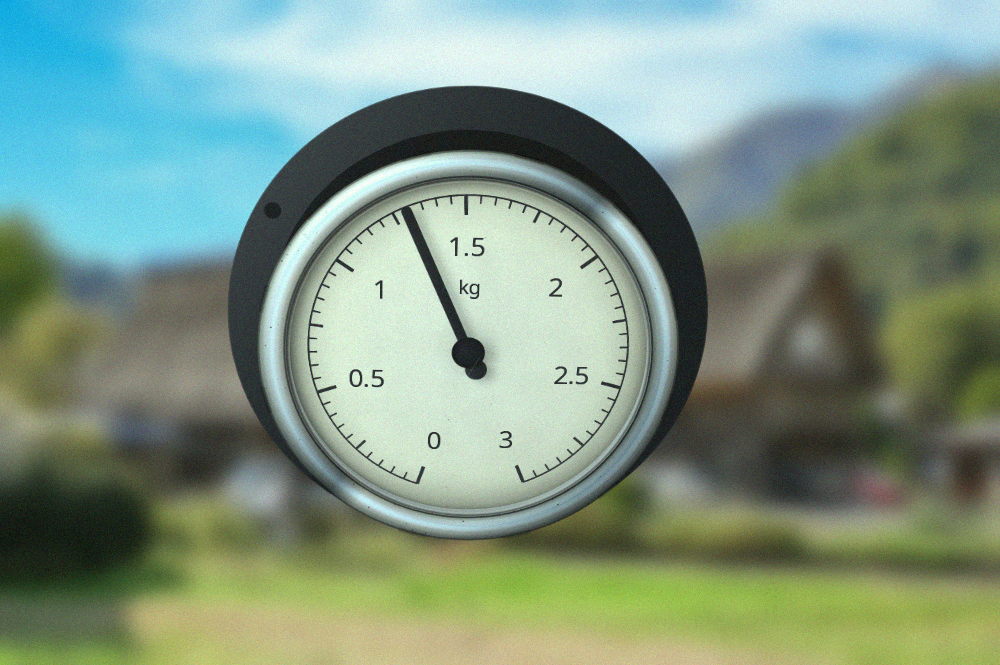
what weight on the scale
1.3 kg
